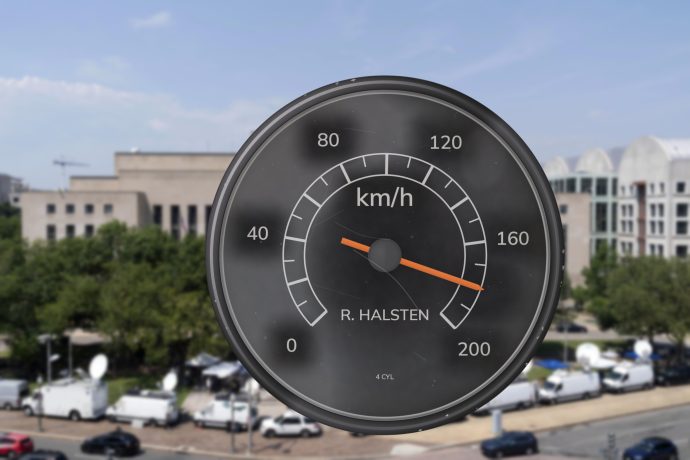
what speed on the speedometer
180 km/h
